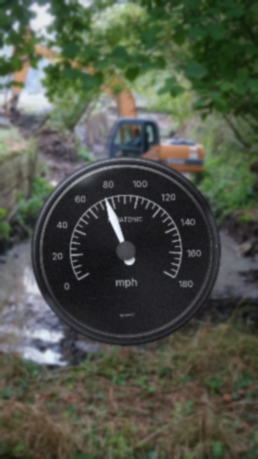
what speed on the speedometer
75 mph
